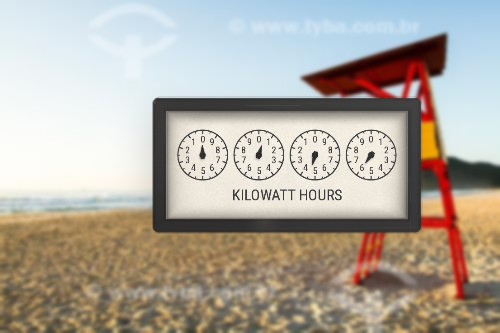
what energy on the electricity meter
46 kWh
